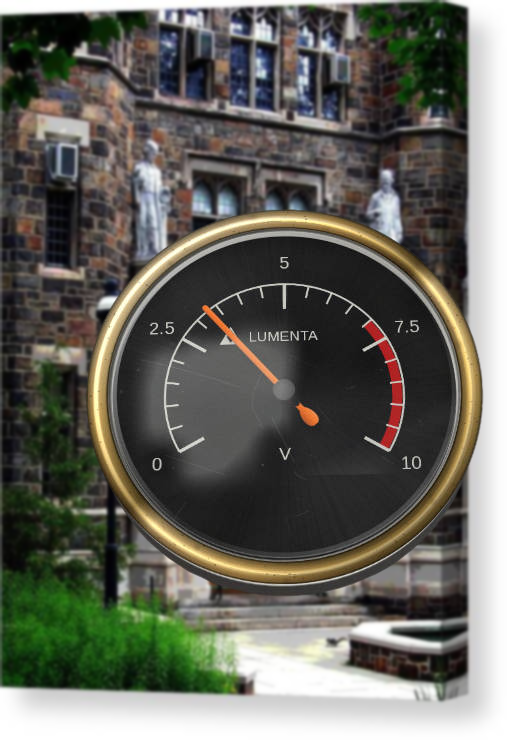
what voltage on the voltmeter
3.25 V
